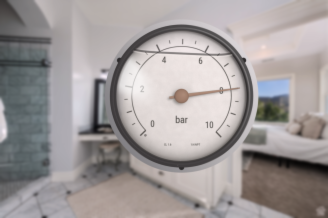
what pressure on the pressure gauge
8 bar
